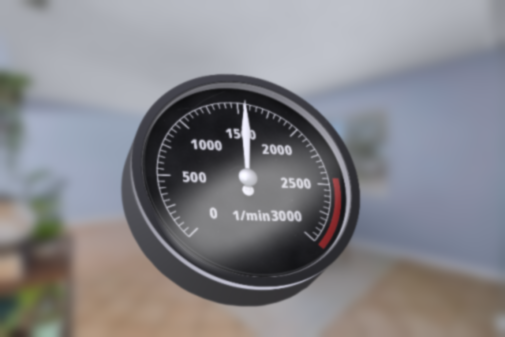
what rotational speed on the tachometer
1550 rpm
